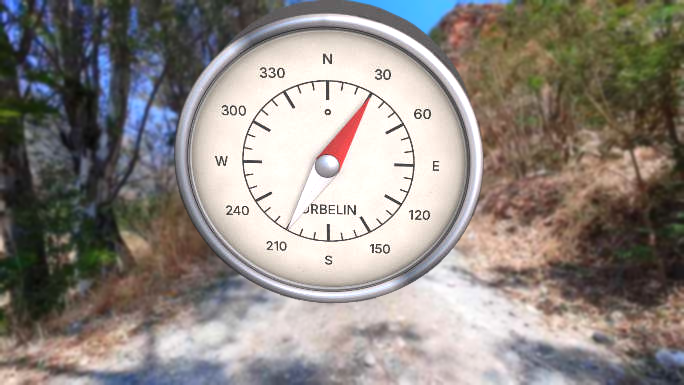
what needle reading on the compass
30 °
